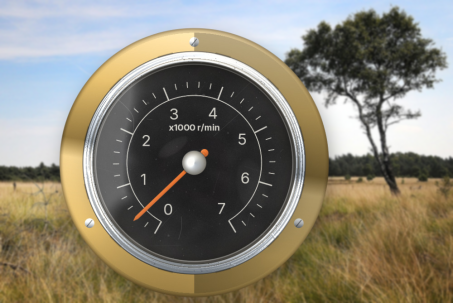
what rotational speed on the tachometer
400 rpm
